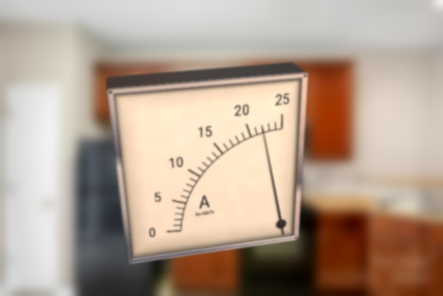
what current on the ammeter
22 A
